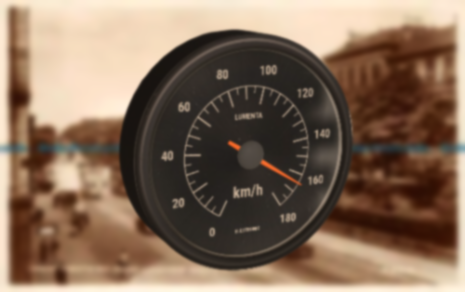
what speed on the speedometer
165 km/h
